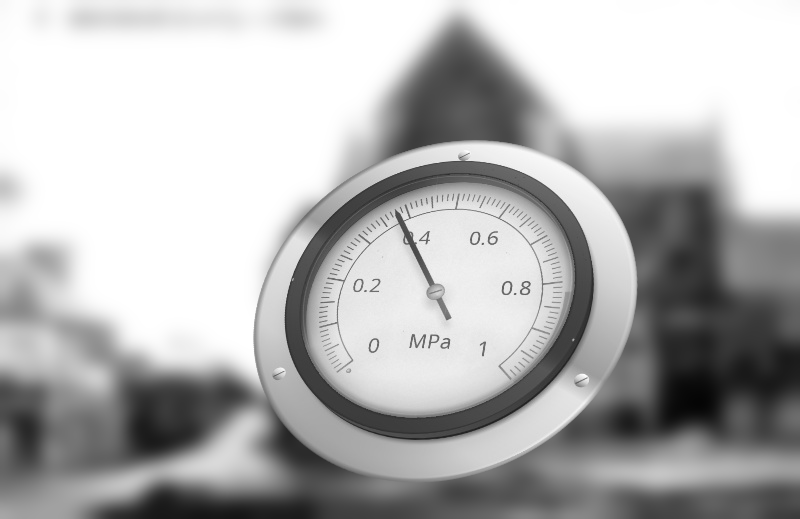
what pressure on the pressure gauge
0.38 MPa
